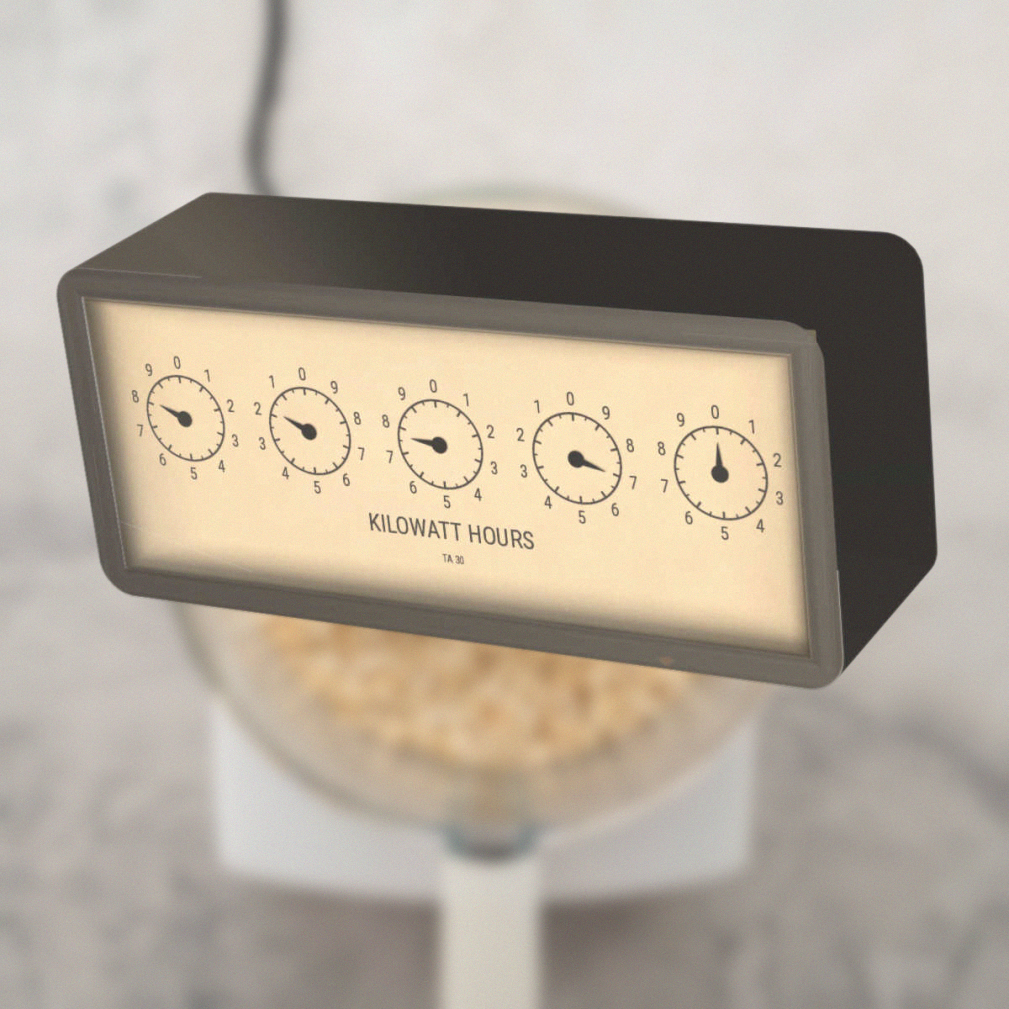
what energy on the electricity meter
81770 kWh
